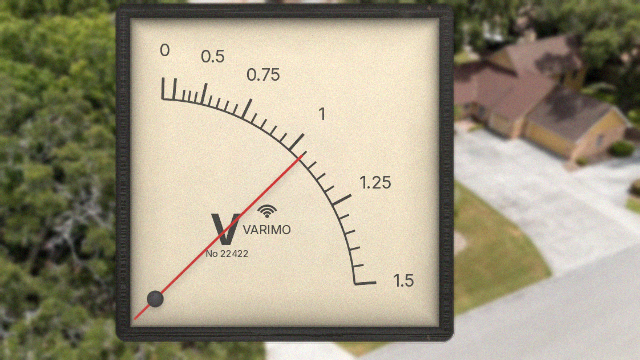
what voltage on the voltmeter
1.05 V
